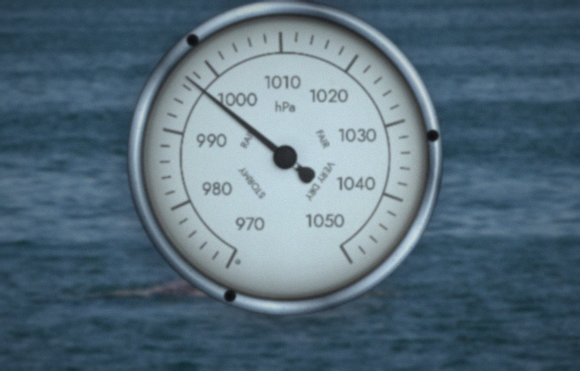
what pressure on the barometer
997 hPa
